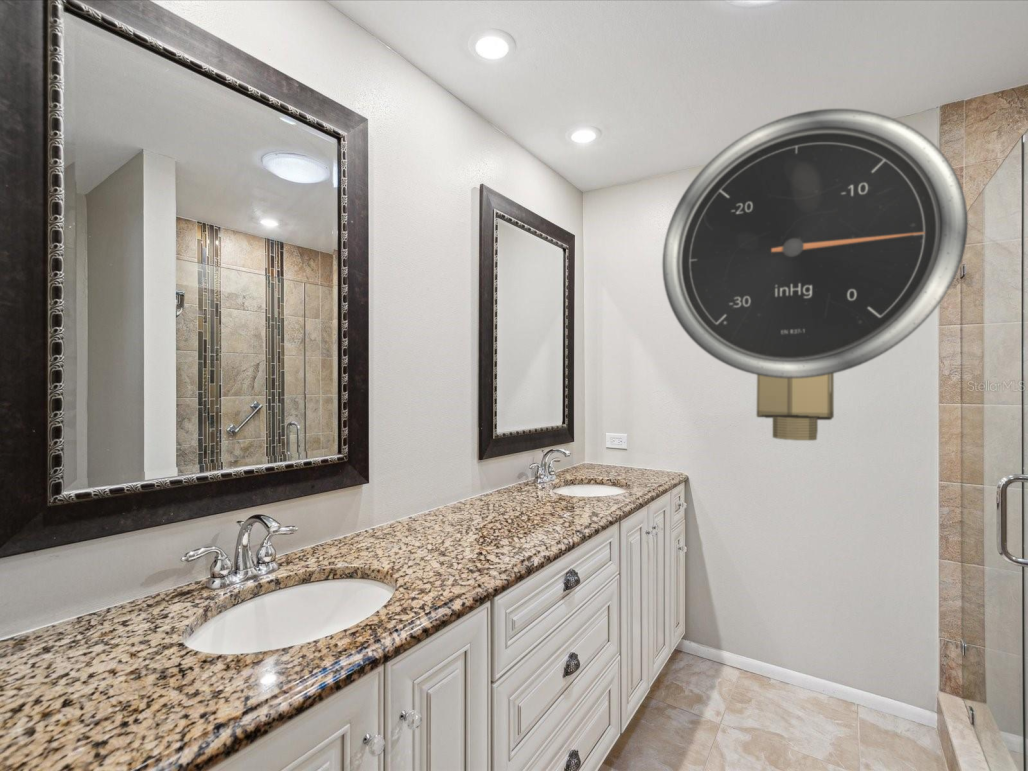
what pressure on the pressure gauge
-5 inHg
